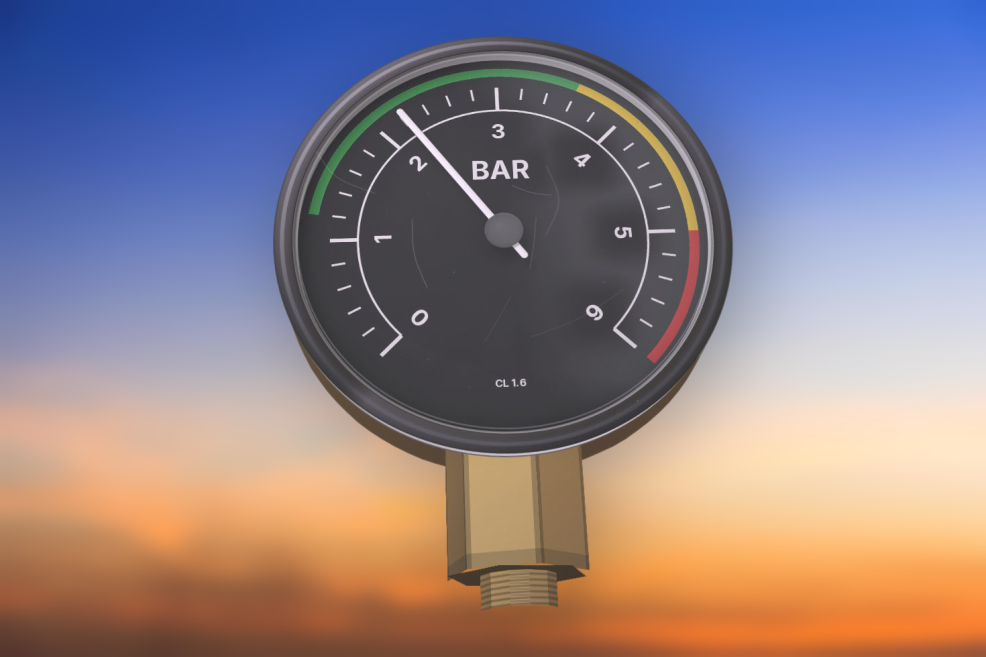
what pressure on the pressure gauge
2.2 bar
